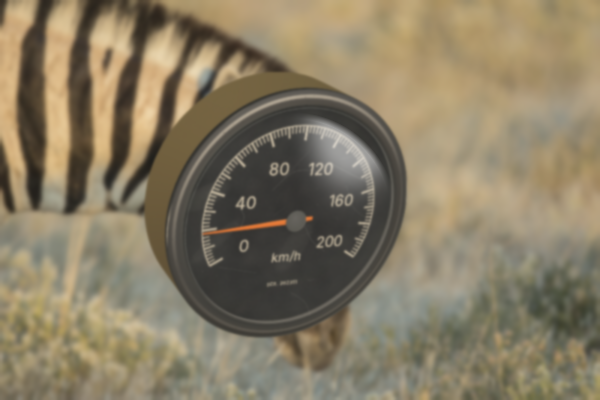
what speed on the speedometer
20 km/h
